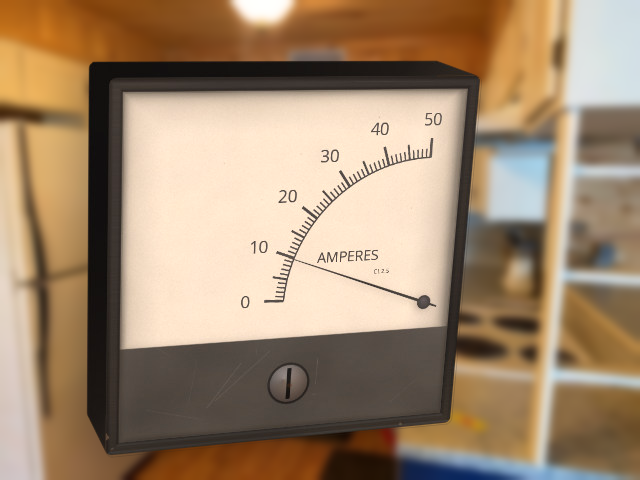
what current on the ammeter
10 A
